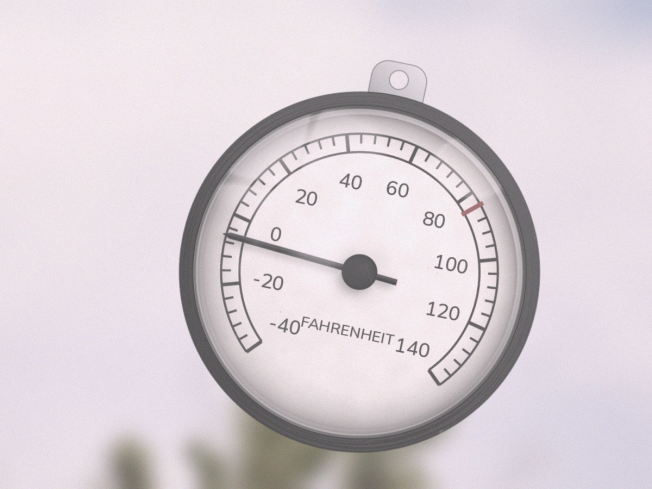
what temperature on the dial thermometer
-6 °F
